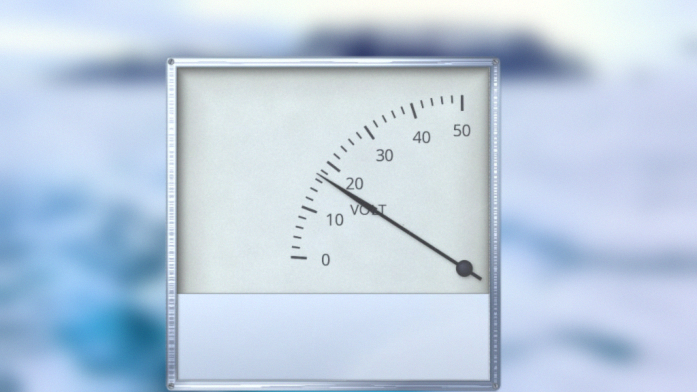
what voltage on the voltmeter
17 V
